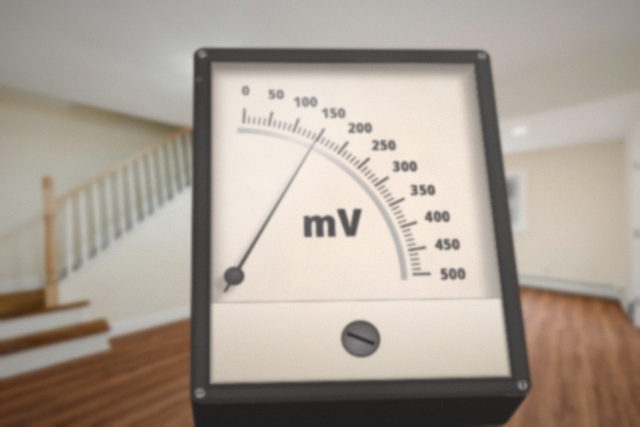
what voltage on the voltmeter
150 mV
